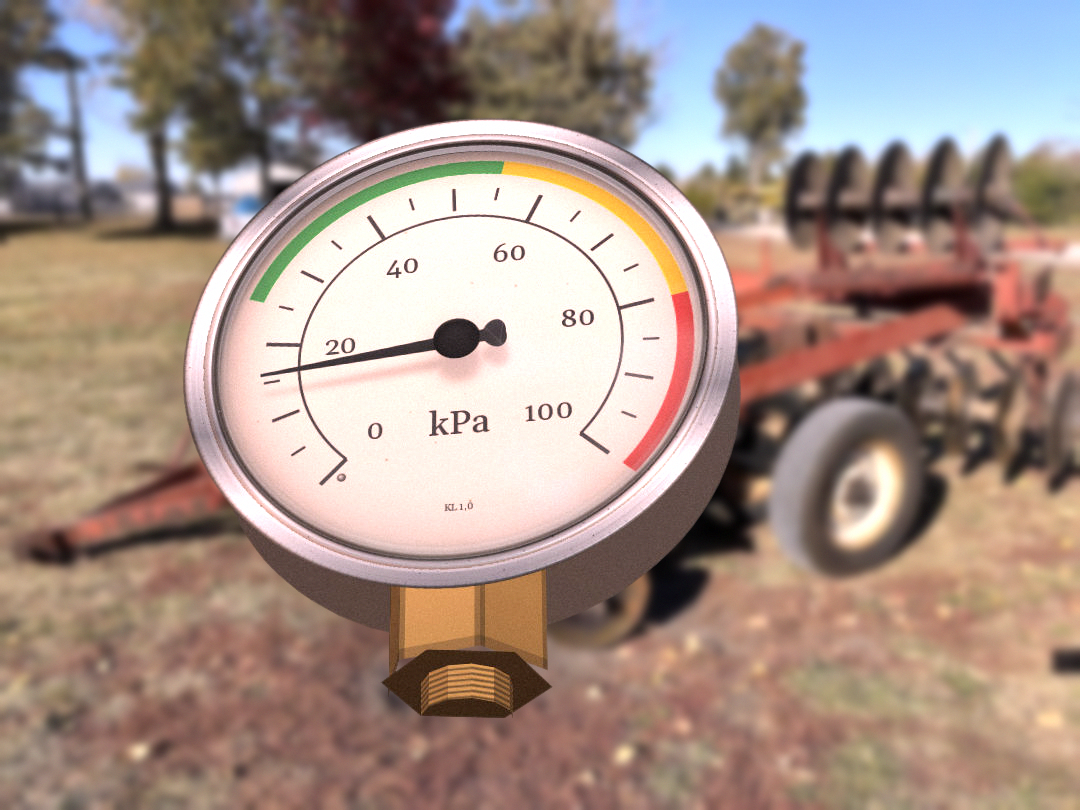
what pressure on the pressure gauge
15 kPa
